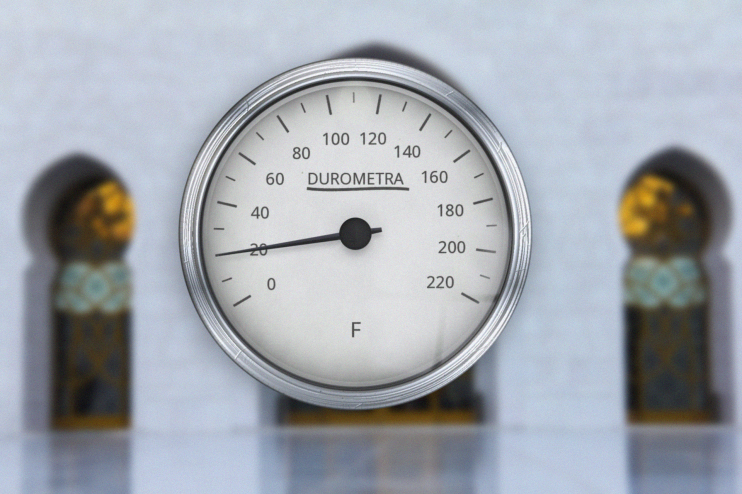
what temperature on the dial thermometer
20 °F
